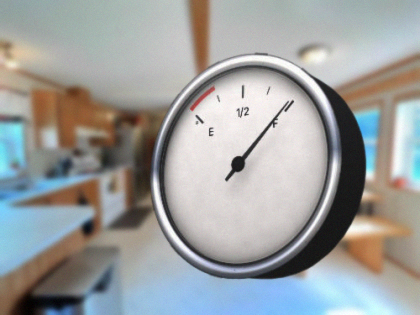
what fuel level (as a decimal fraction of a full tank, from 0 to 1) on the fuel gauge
1
